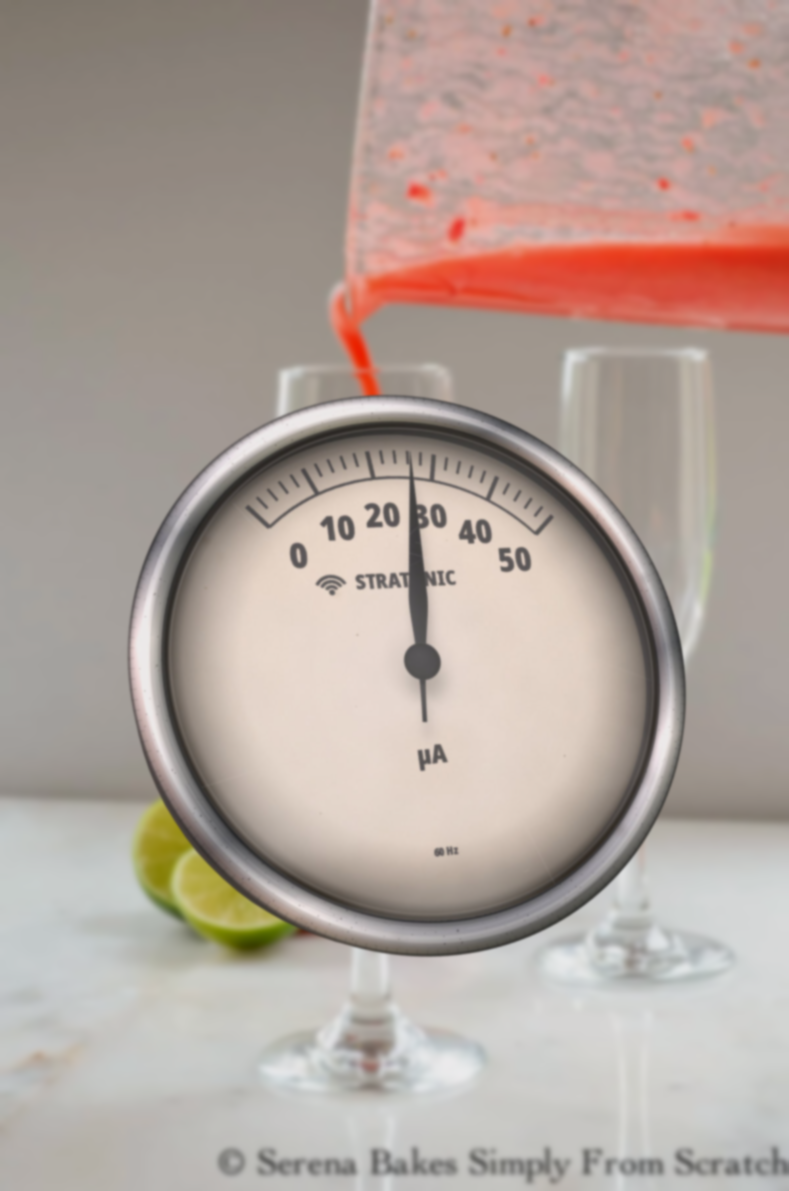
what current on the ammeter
26 µA
